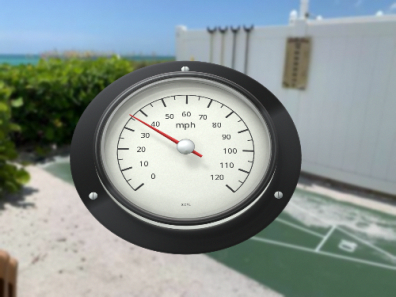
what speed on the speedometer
35 mph
